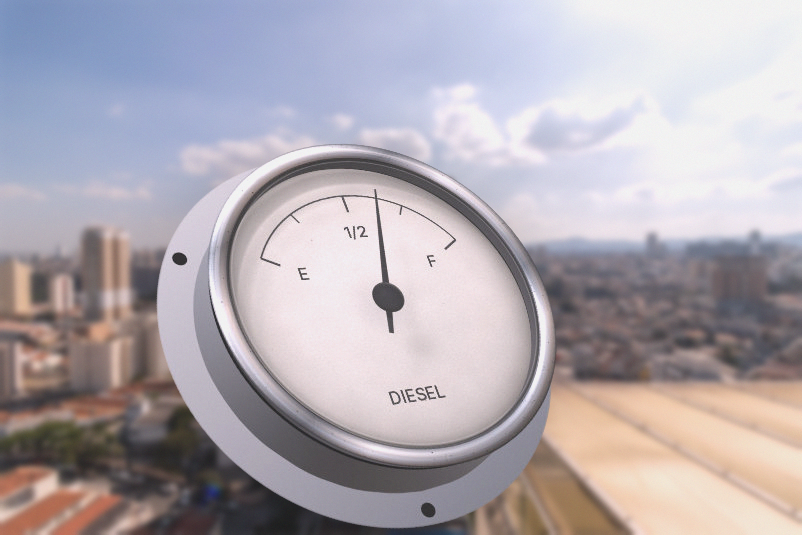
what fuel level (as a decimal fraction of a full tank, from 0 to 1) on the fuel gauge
0.625
